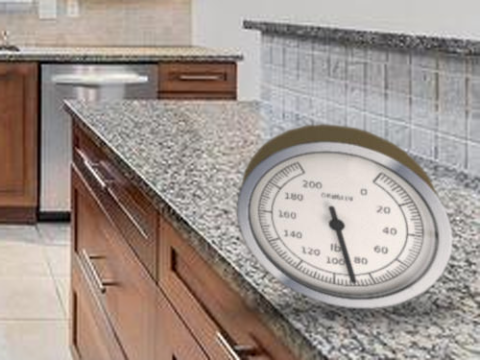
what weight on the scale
90 lb
